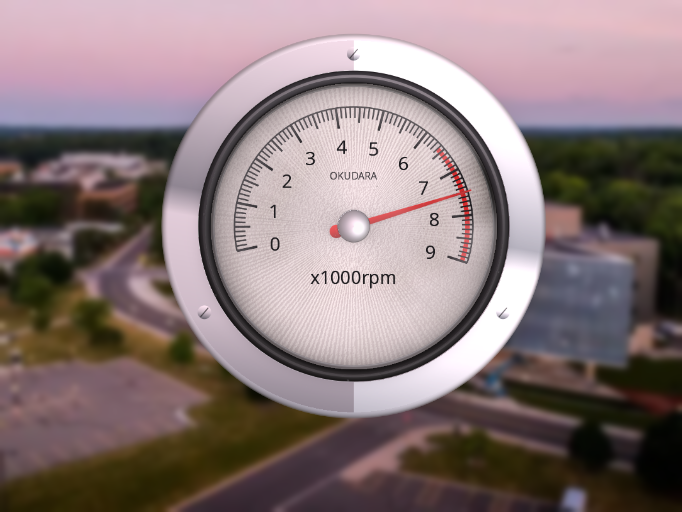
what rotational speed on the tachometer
7500 rpm
